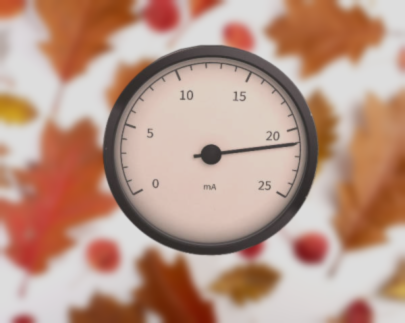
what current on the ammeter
21 mA
